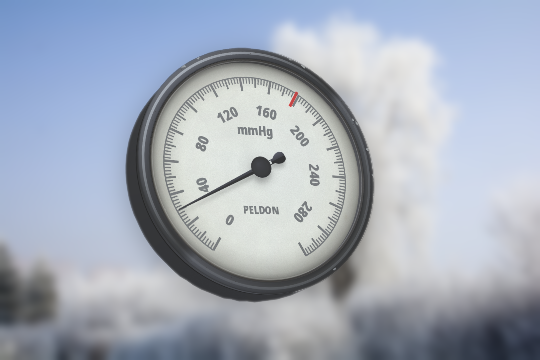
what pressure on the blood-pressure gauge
30 mmHg
